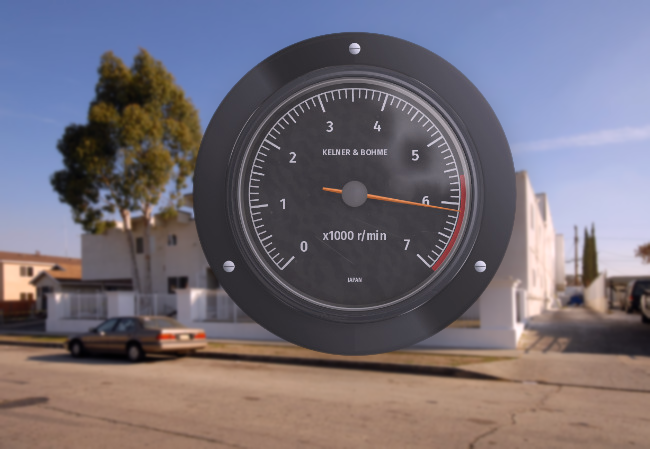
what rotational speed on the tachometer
6100 rpm
